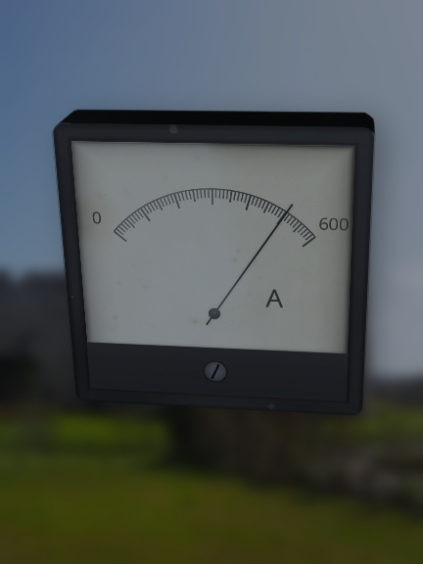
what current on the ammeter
500 A
